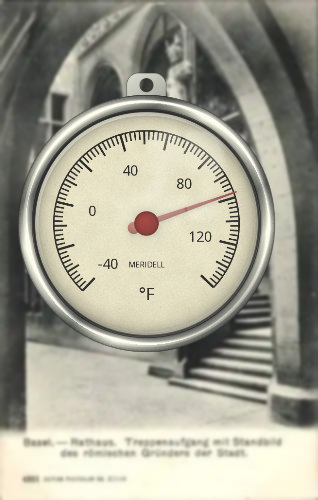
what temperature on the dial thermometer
98 °F
